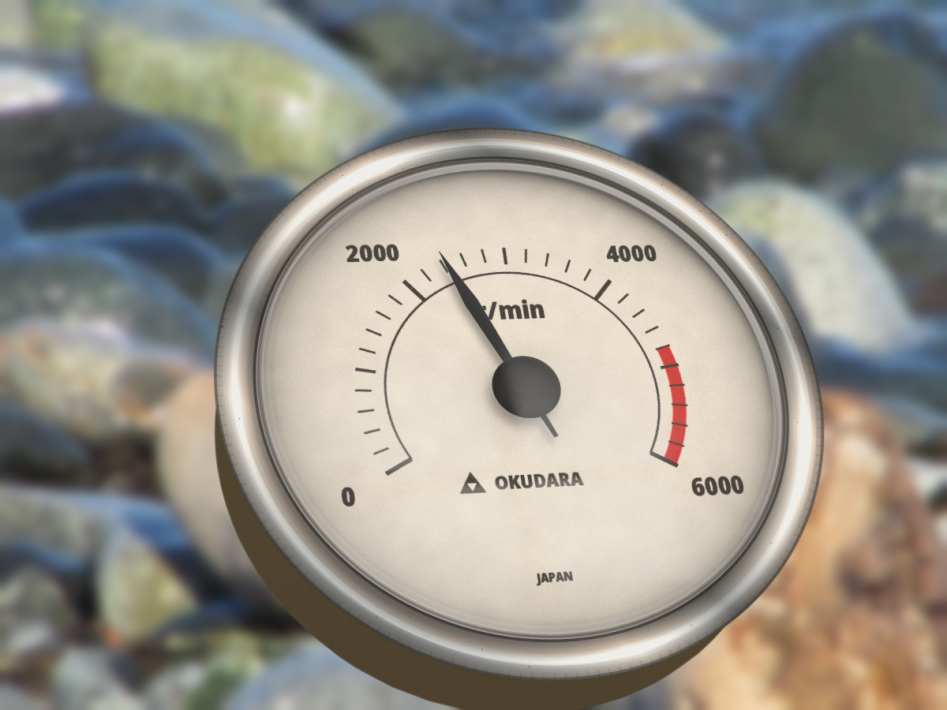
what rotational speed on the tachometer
2400 rpm
